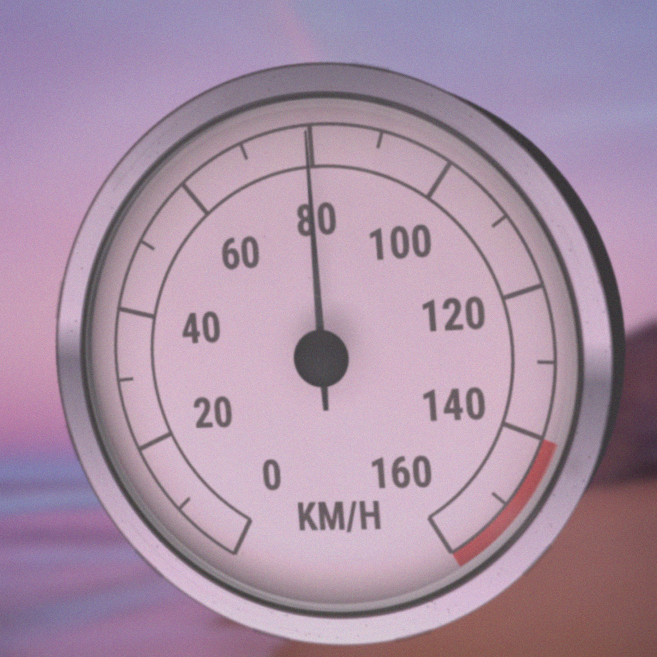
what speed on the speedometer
80 km/h
